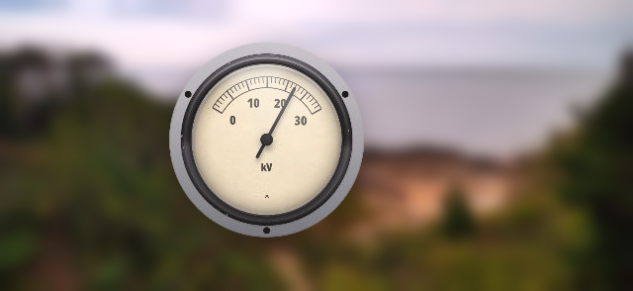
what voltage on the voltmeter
22 kV
